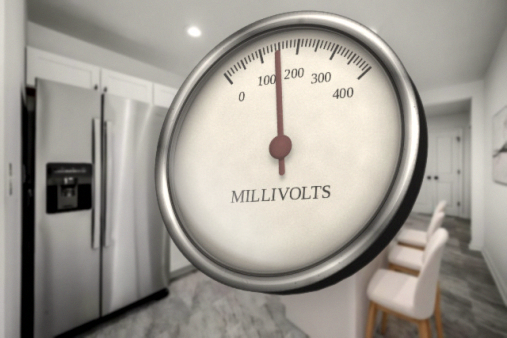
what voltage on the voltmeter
150 mV
